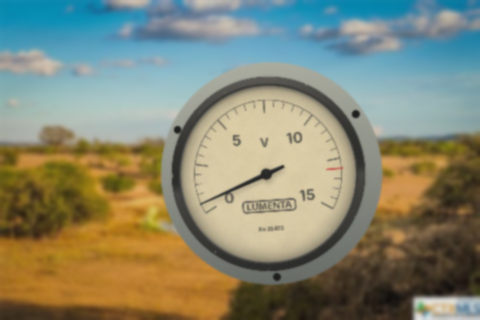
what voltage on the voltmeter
0.5 V
